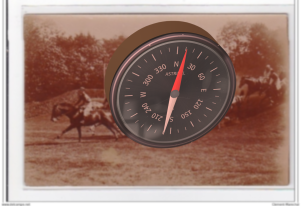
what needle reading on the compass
10 °
